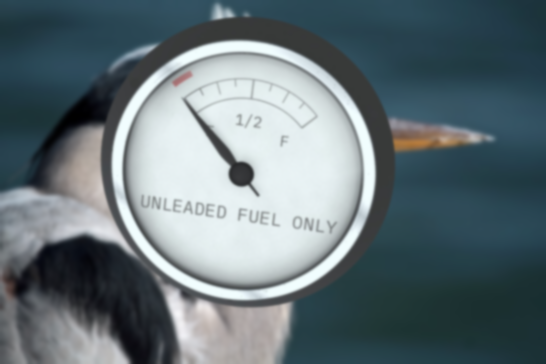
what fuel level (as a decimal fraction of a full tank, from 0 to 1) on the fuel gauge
0
